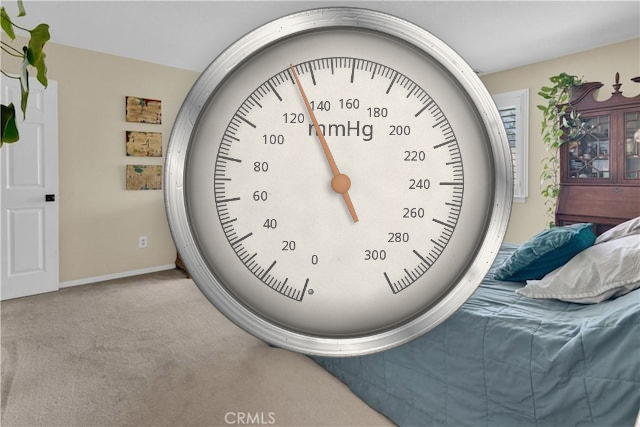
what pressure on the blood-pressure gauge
132 mmHg
